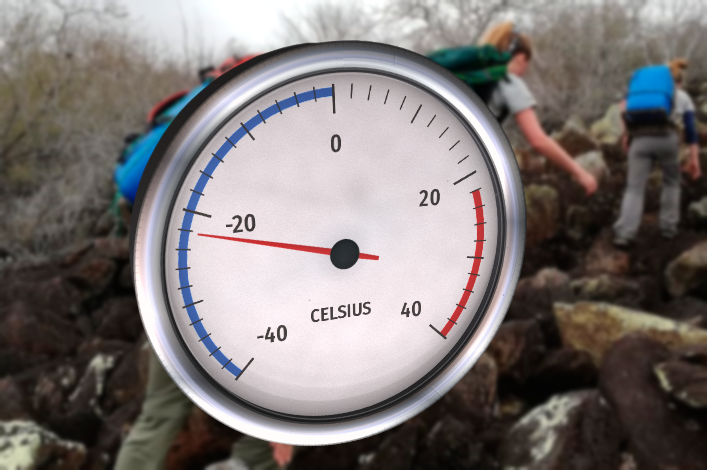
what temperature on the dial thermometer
-22 °C
